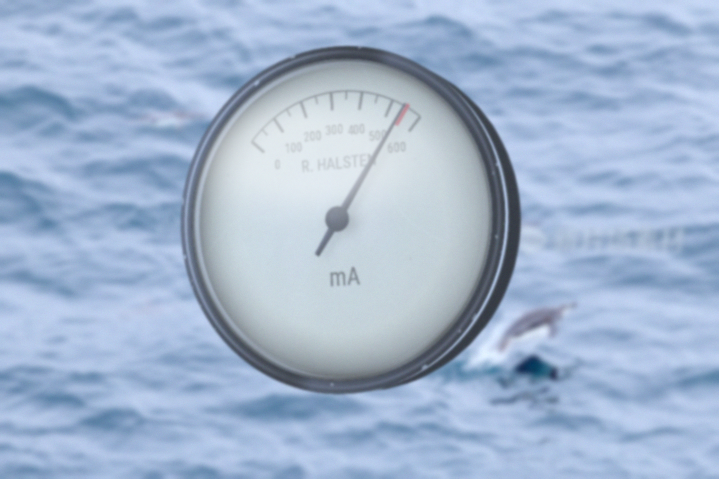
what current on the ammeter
550 mA
